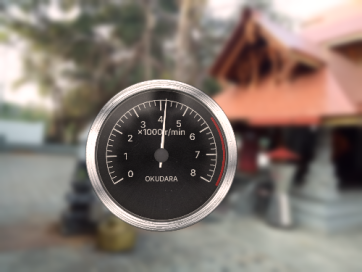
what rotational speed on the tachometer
4200 rpm
